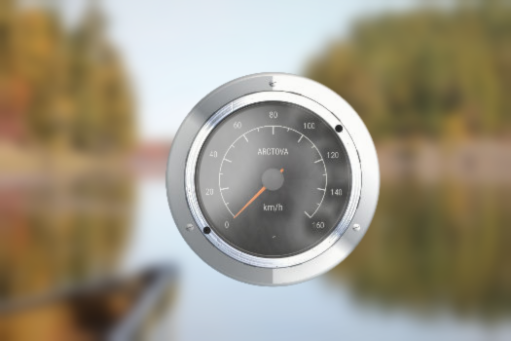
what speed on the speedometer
0 km/h
